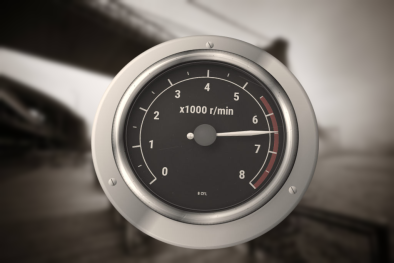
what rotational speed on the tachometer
6500 rpm
